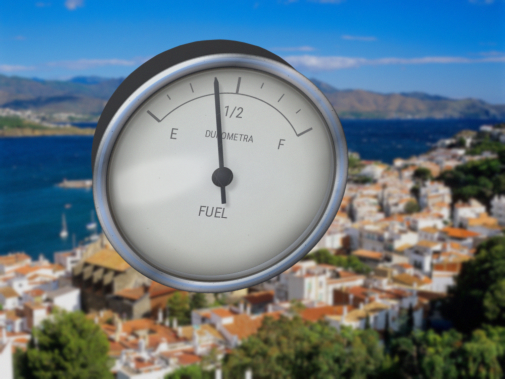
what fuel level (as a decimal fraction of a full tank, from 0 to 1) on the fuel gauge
0.375
